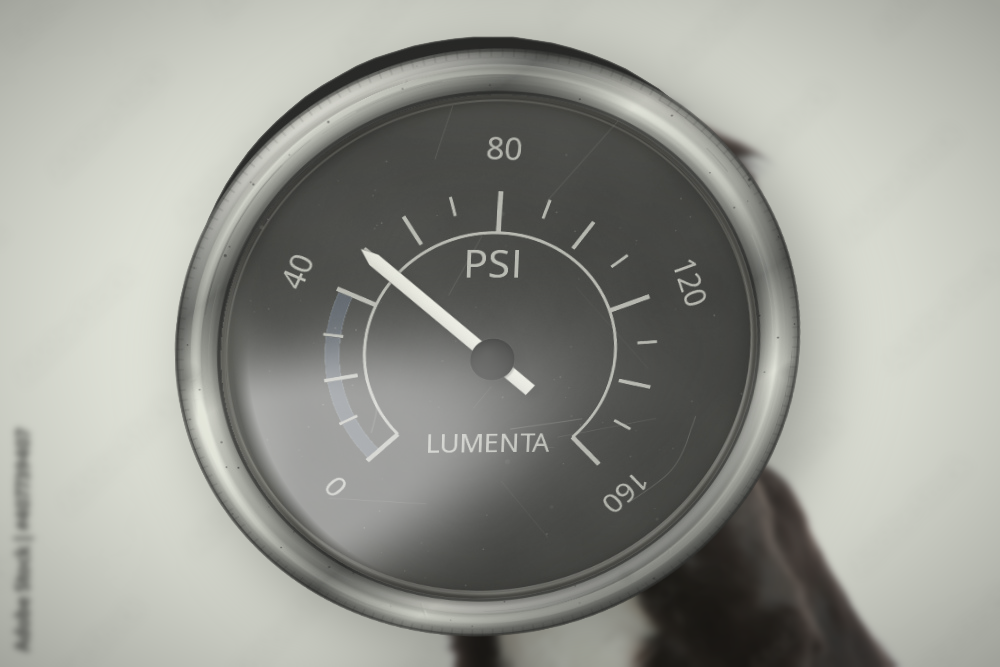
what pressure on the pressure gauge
50 psi
